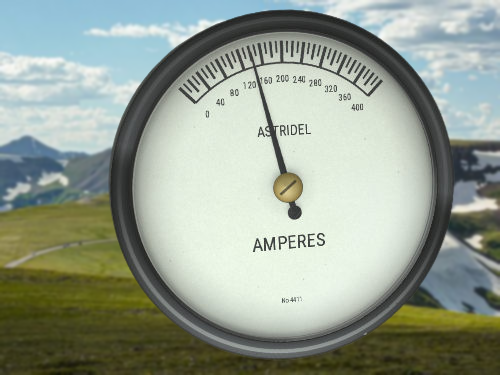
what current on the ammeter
140 A
